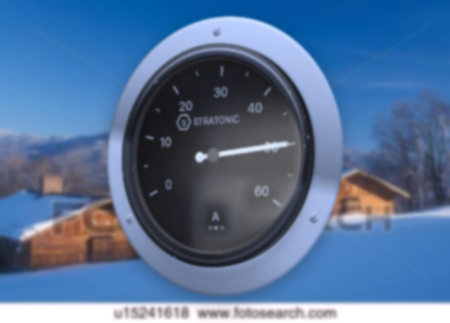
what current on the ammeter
50 A
